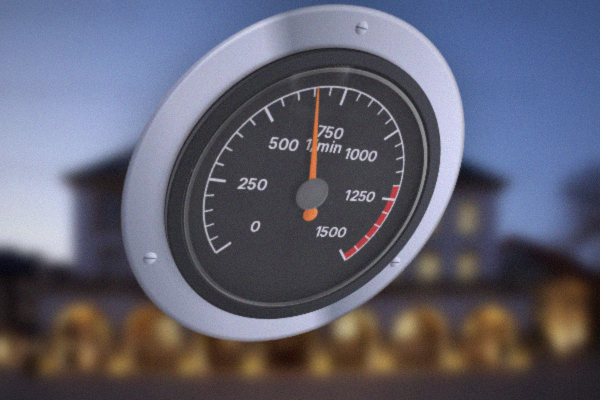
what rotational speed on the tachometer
650 rpm
